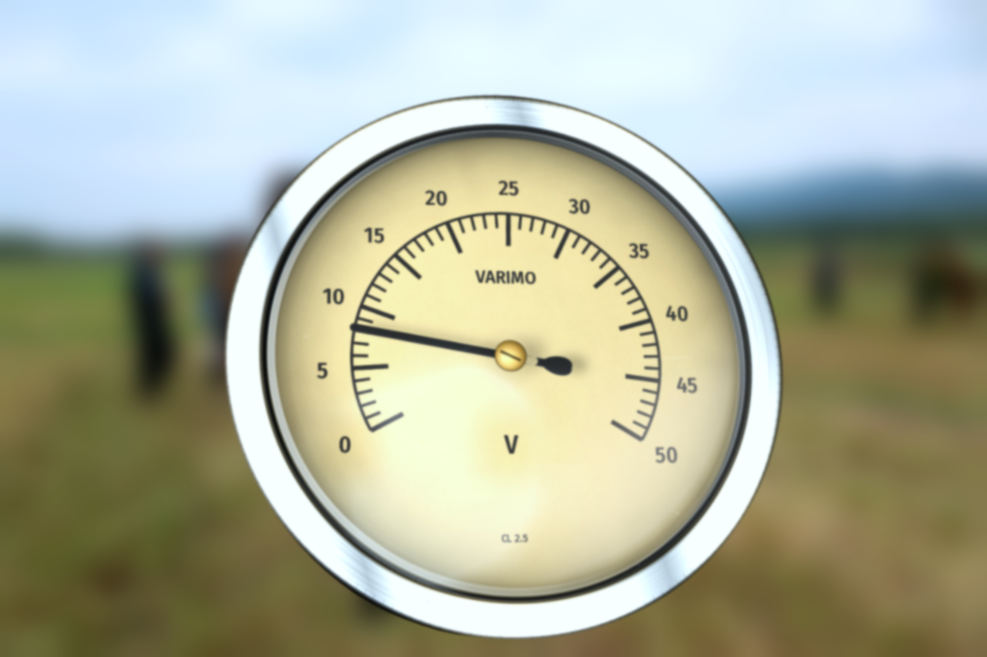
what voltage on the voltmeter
8 V
